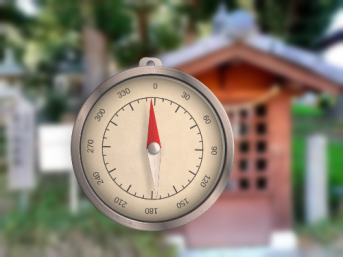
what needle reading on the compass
355 °
